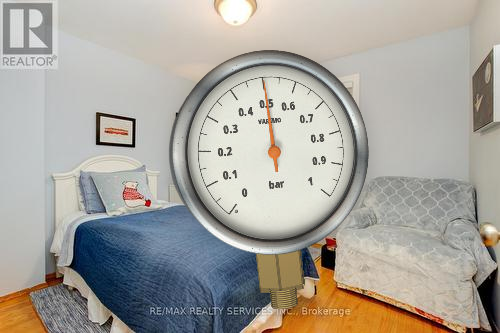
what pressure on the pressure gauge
0.5 bar
